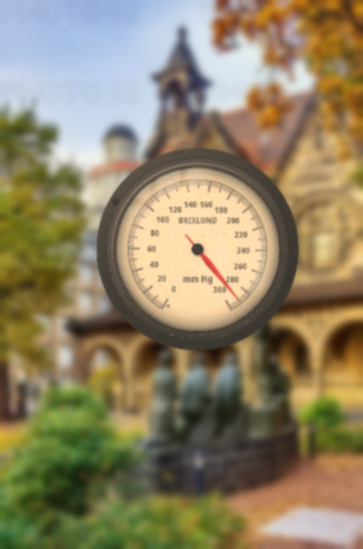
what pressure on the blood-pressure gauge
290 mmHg
